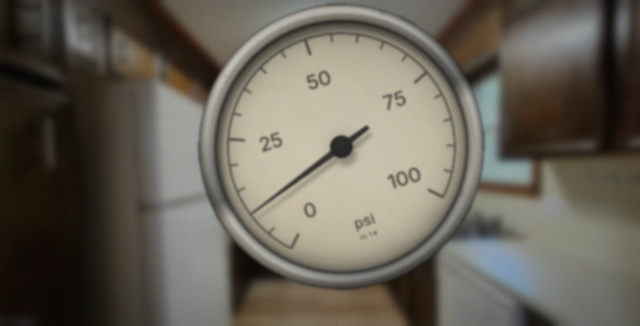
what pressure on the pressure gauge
10 psi
